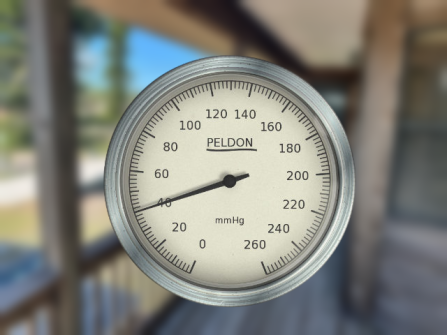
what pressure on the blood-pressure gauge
40 mmHg
